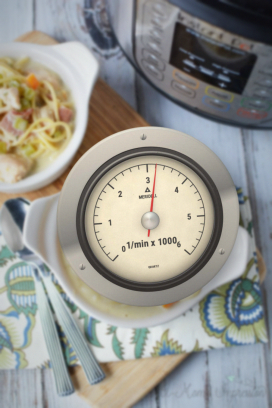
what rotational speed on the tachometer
3200 rpm
